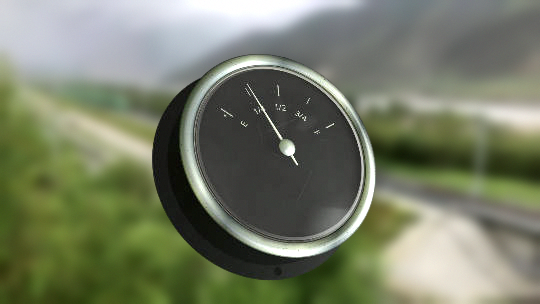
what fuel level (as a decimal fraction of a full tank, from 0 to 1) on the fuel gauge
0.25
